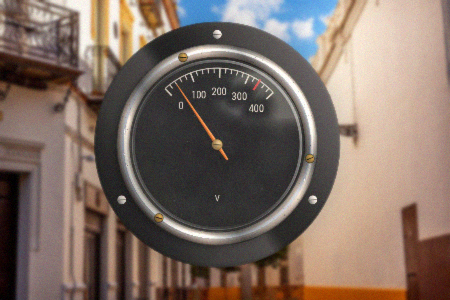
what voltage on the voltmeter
40 V
